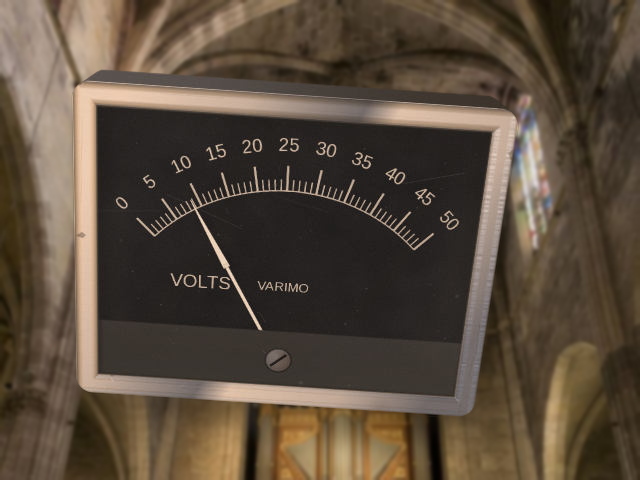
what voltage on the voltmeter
9 V
